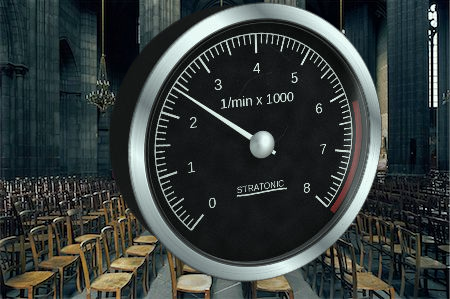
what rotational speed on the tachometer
2400 rpm
